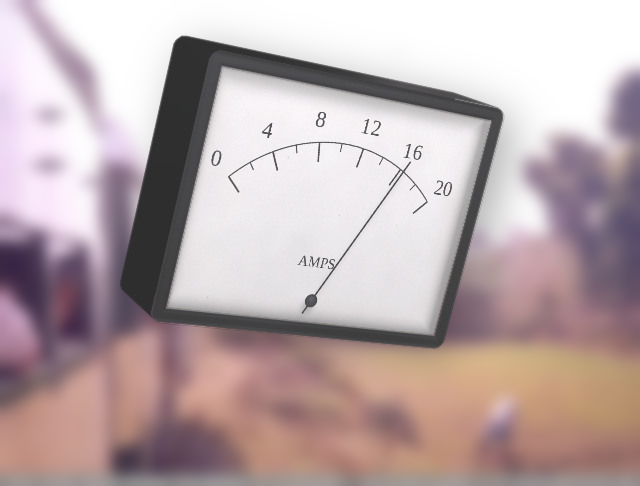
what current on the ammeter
16 A
